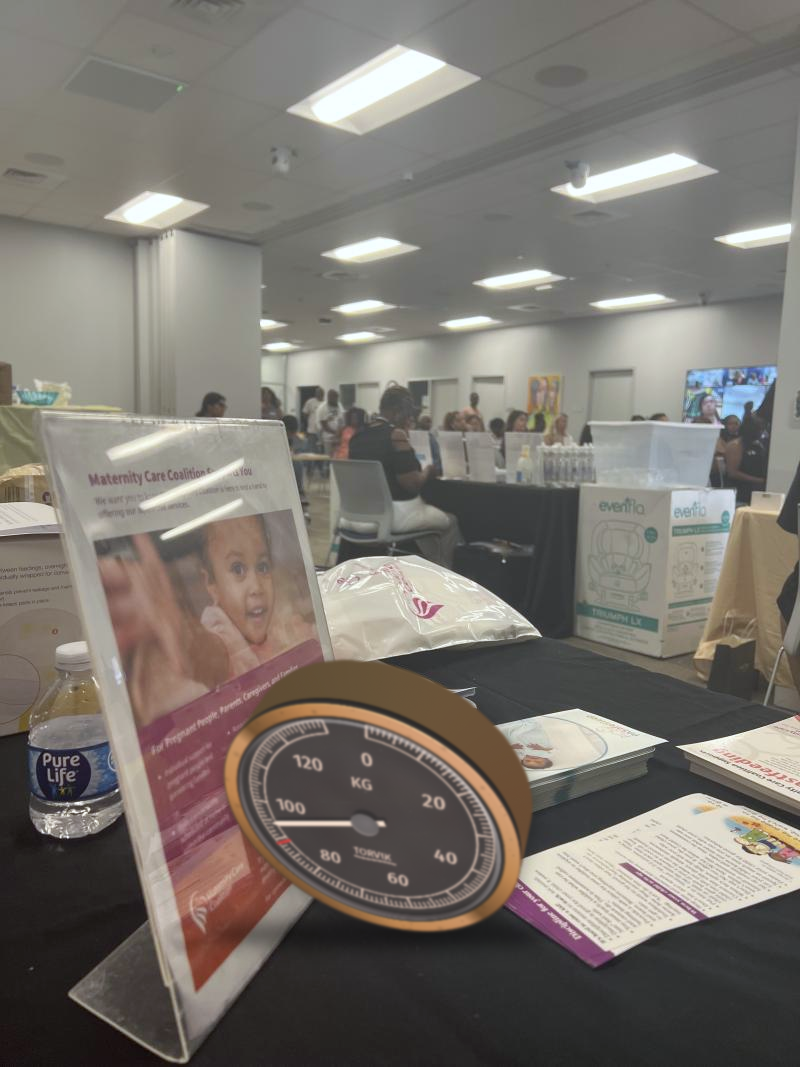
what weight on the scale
95 kg
